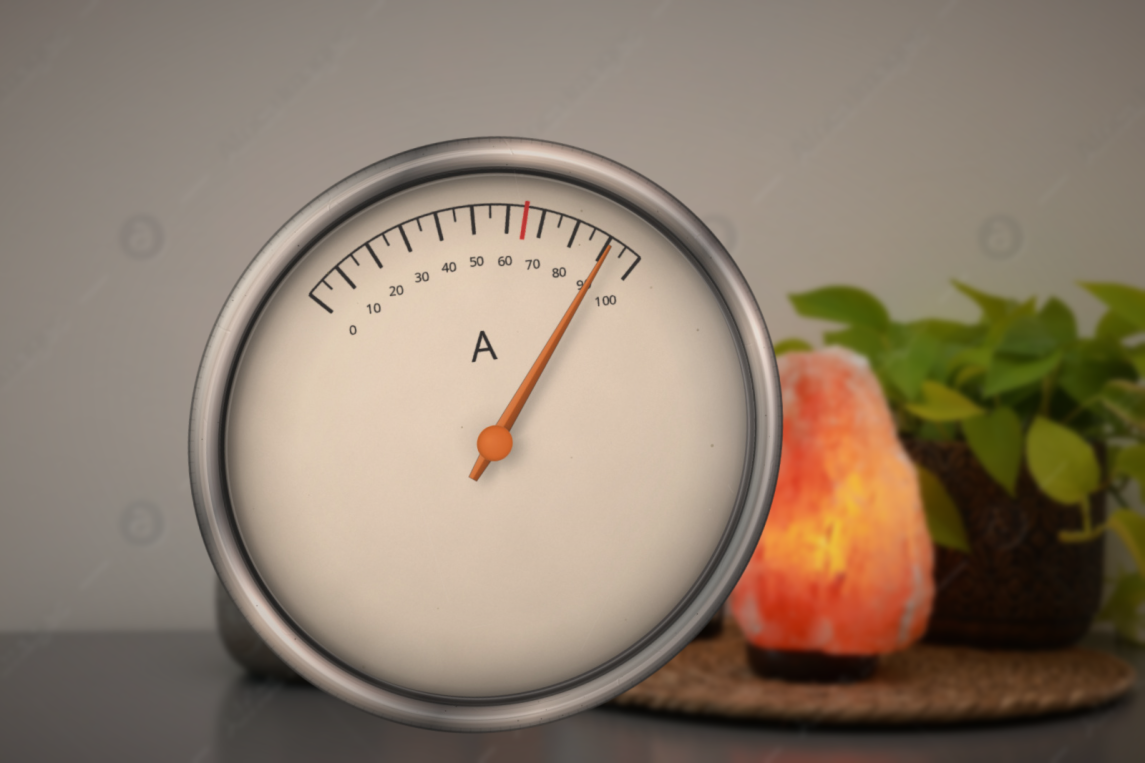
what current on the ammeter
90 A
